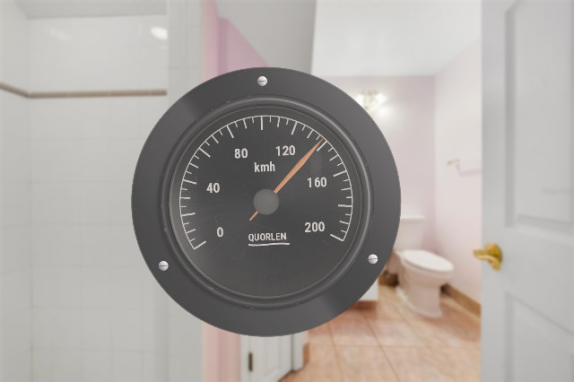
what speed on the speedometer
137.5 km/h
